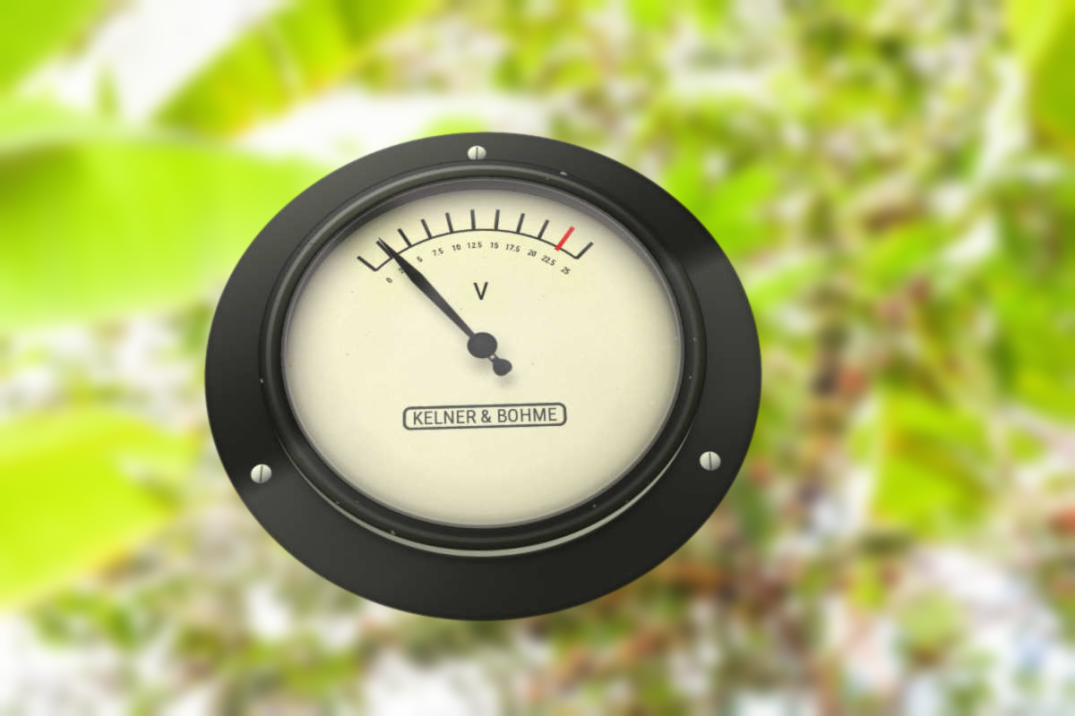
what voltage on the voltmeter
2.5 V
